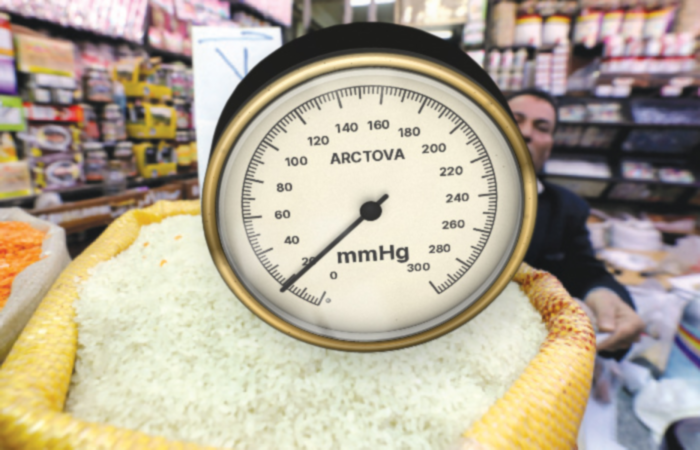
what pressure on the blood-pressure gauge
20 mmHg
